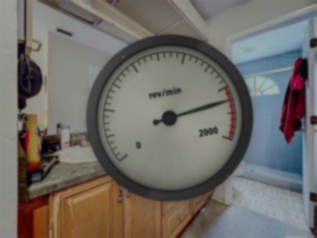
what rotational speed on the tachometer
1700 rpm
